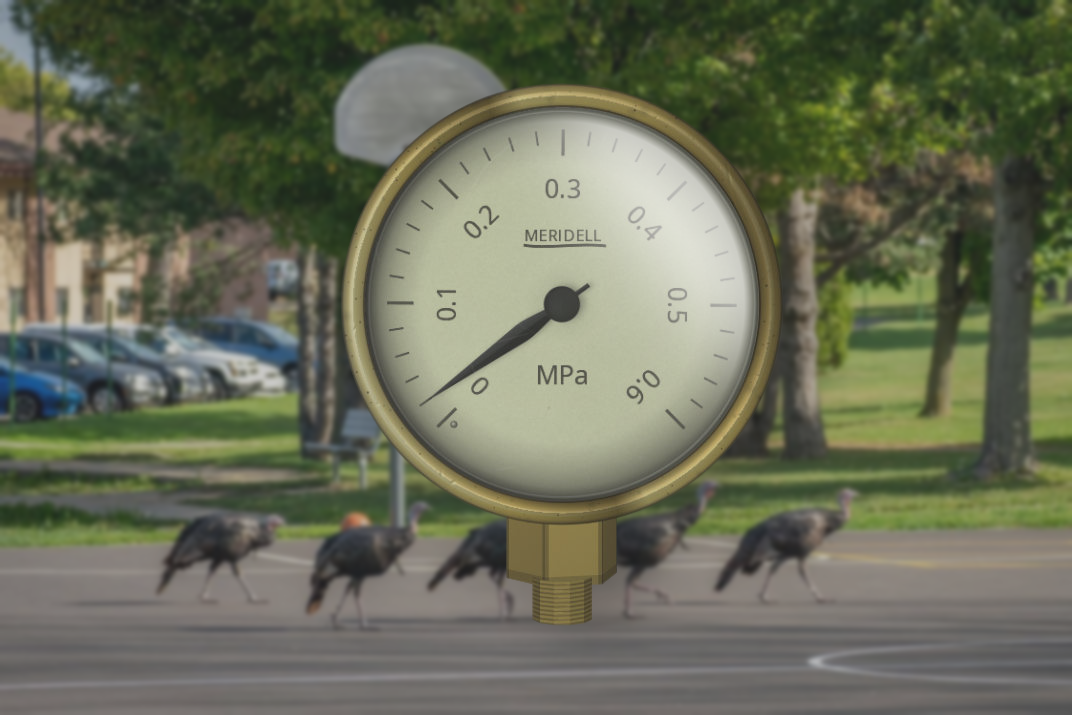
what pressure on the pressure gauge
0.02 MPa
